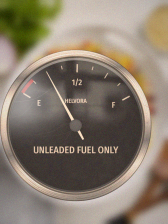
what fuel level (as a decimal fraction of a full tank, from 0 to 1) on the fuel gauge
0.25
